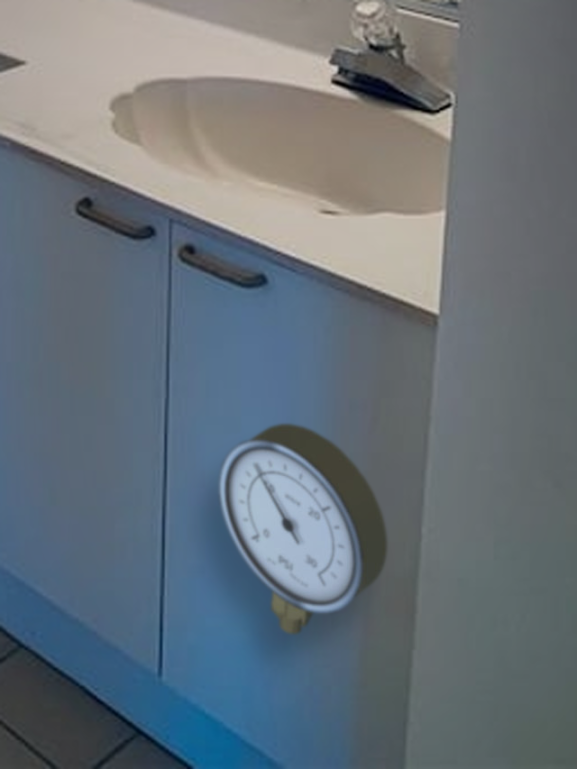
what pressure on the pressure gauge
10 psi
